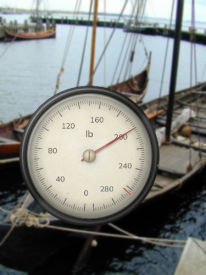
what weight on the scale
200 lb
